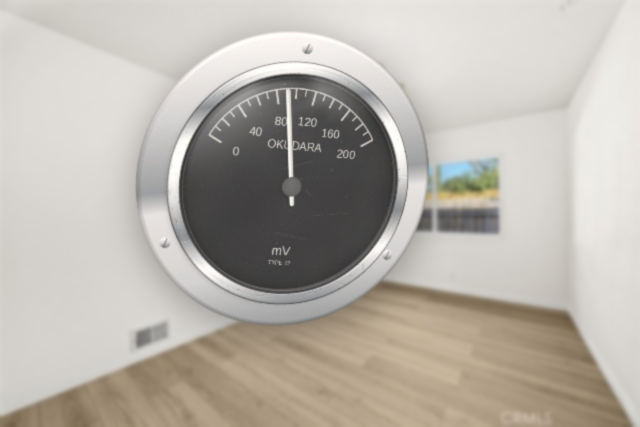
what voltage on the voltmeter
90 mV
